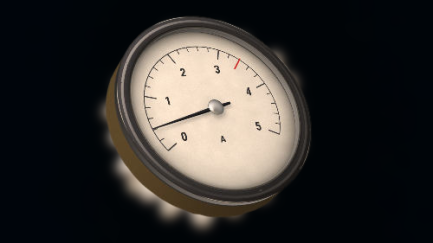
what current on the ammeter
0.4 A
